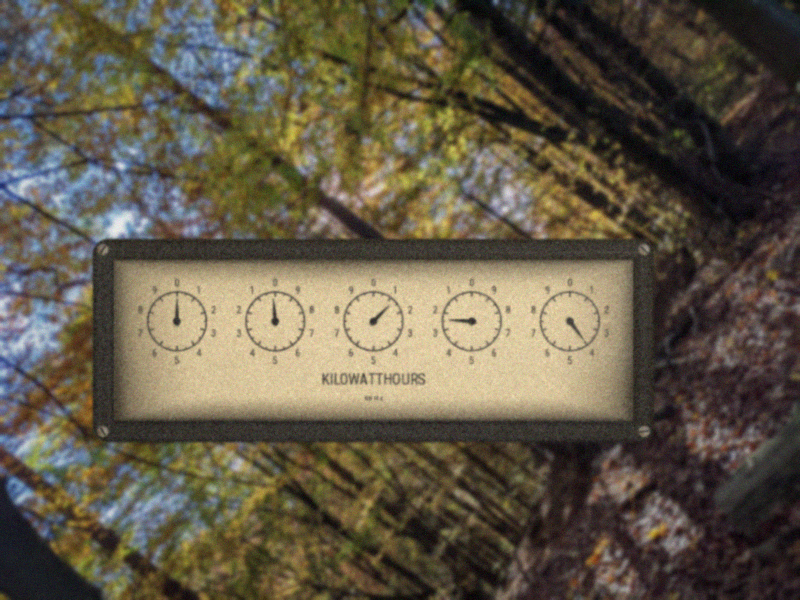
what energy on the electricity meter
124 kWh
